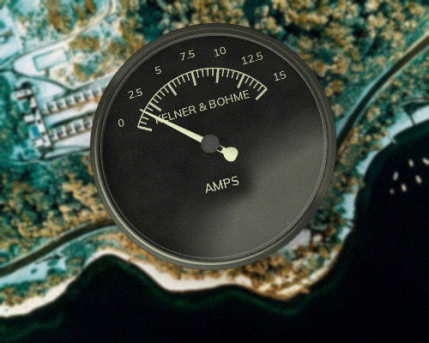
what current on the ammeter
1.5 A
